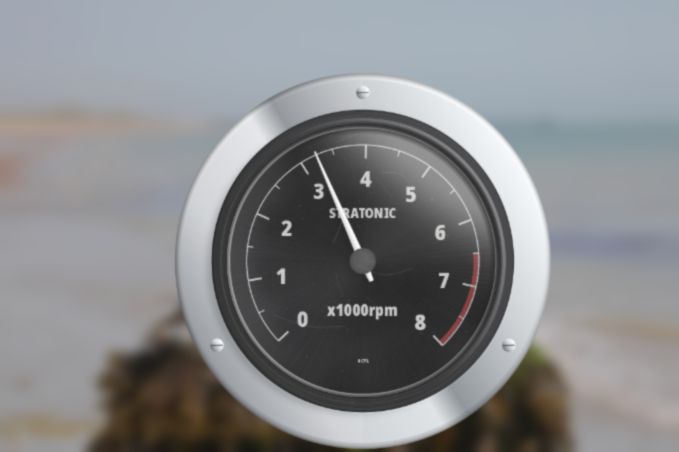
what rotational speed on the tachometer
3250 rpm
